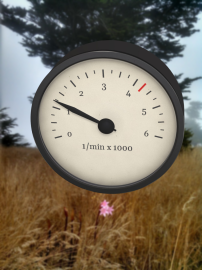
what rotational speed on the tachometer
1250 rpm
